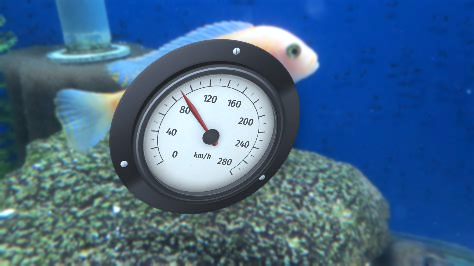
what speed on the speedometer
90 km/h
